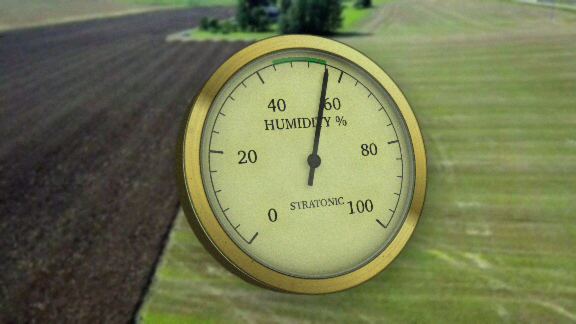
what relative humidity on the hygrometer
56 %
